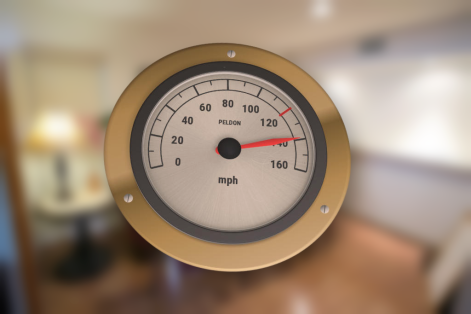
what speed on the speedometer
140 mph
